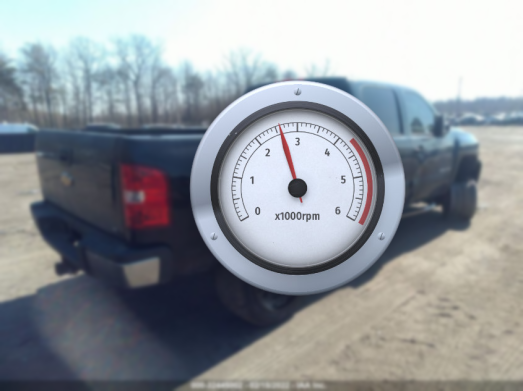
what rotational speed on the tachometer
2600 rpm
